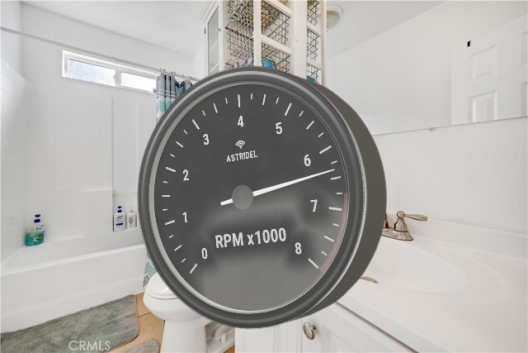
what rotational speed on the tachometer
6375 rpm
